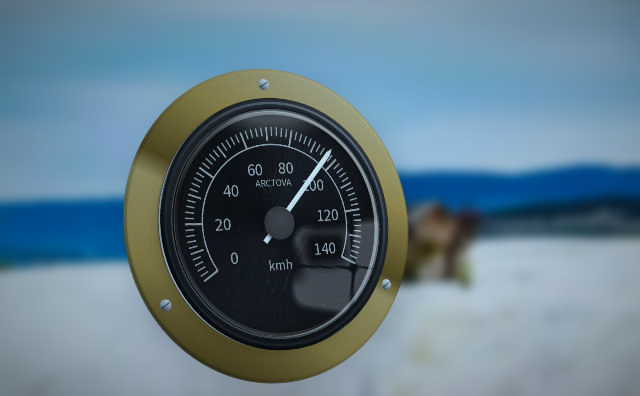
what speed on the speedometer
96 km/h
